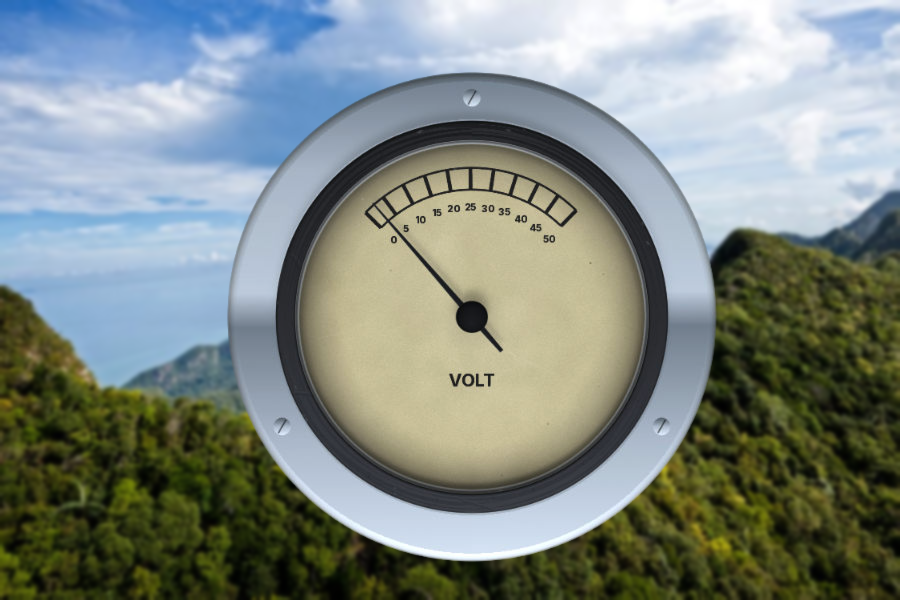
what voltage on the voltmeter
2.5 V
